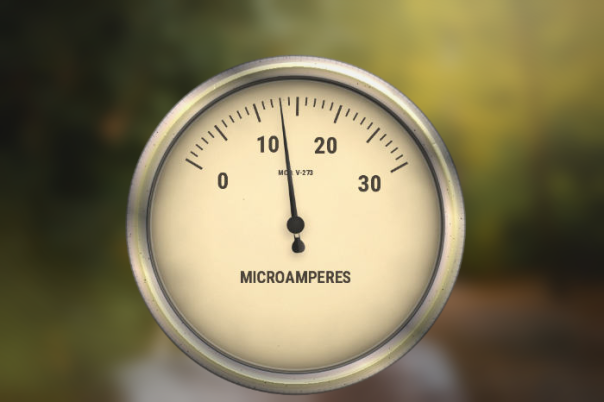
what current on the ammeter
13 µA
